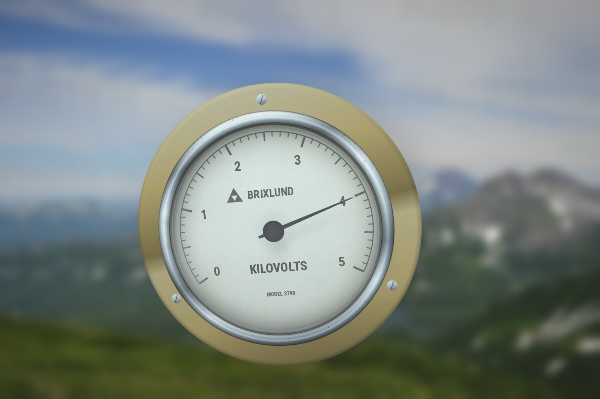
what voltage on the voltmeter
4 kV
